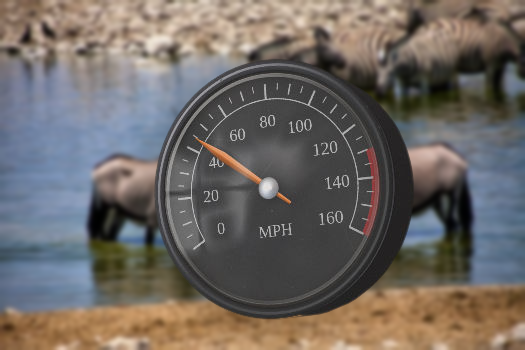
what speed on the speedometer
45 mph
